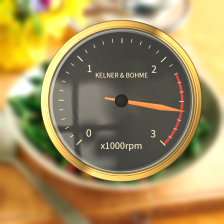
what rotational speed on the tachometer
2600 rpm
